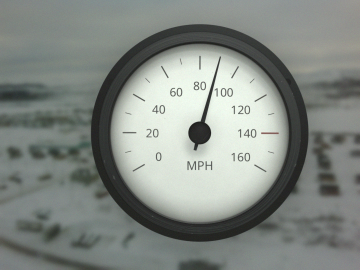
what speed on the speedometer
90 mph
